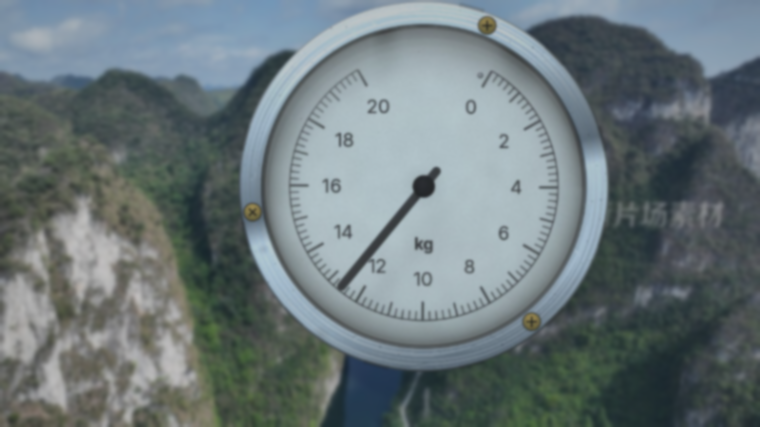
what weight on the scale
12.6 kg
